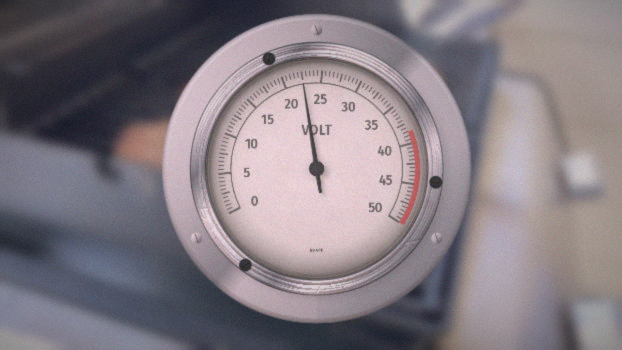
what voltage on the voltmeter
22.5 V
